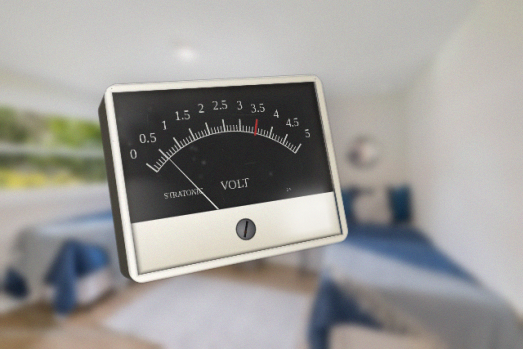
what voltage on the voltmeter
0.5 V
